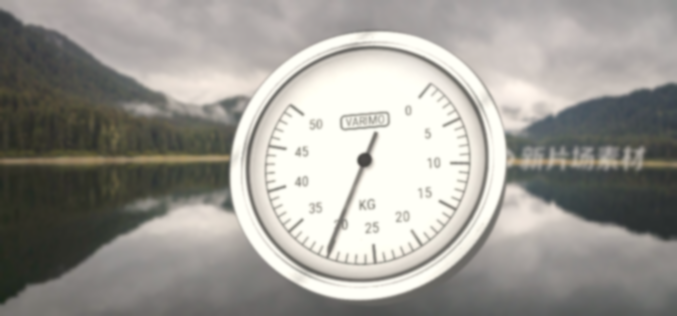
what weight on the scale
30 kg
